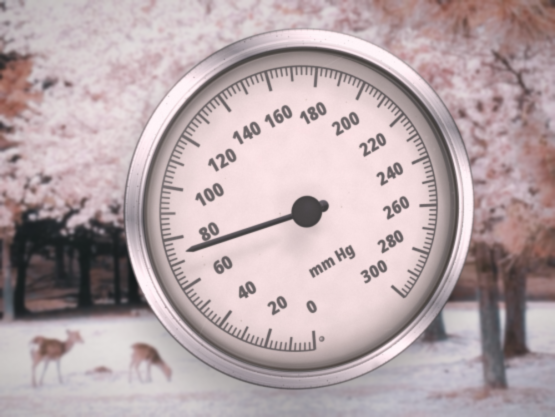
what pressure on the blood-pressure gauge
74 mmHg
